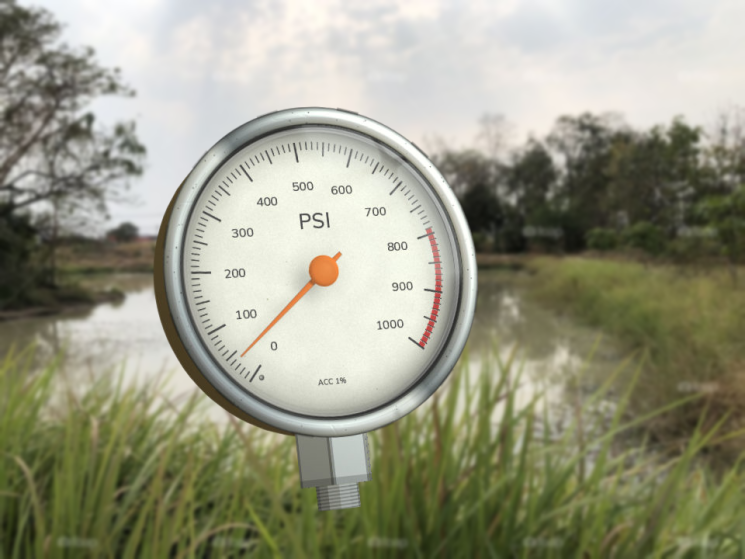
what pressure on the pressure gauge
40 psi
